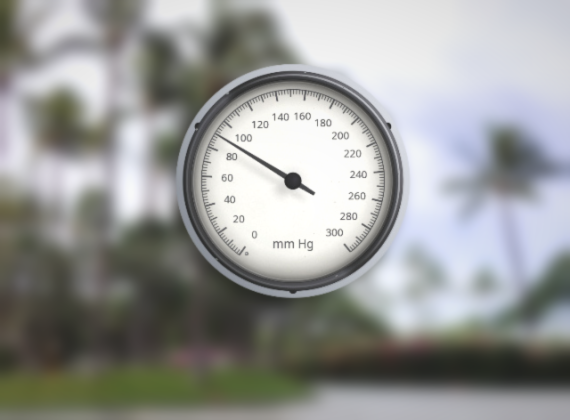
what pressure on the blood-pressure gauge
90 mmHg
